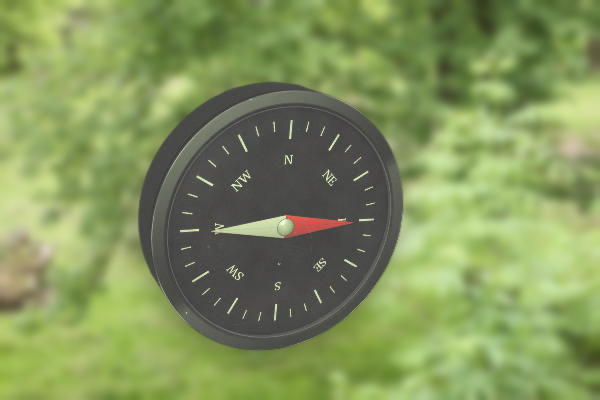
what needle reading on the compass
90 °
